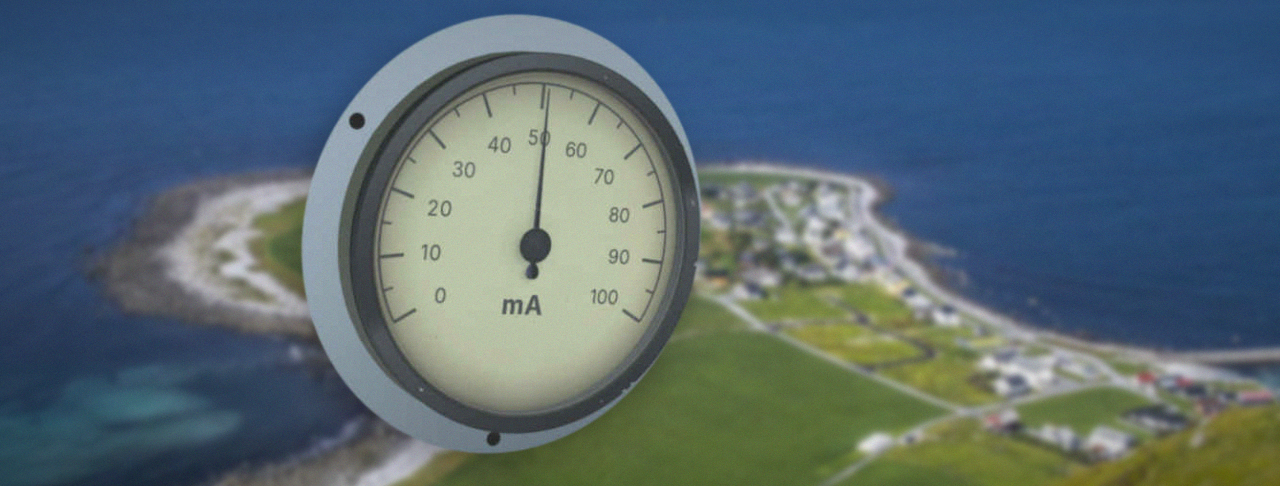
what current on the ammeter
50 mA
